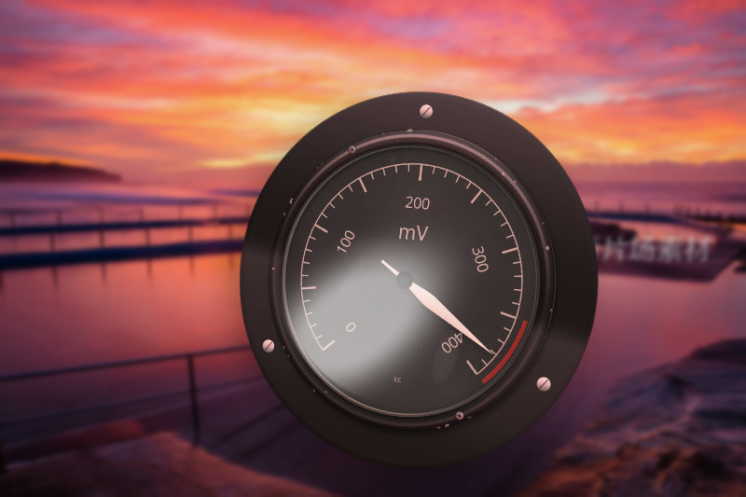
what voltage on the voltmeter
380 mV
